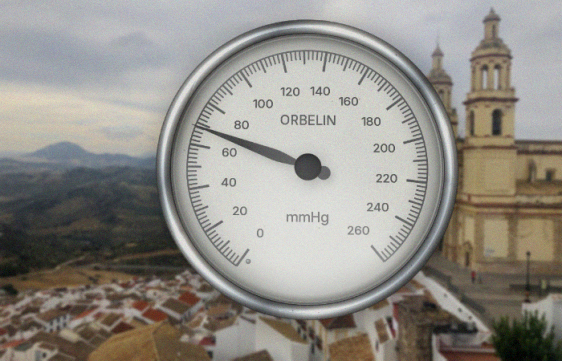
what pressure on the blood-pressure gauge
68 mmHg
